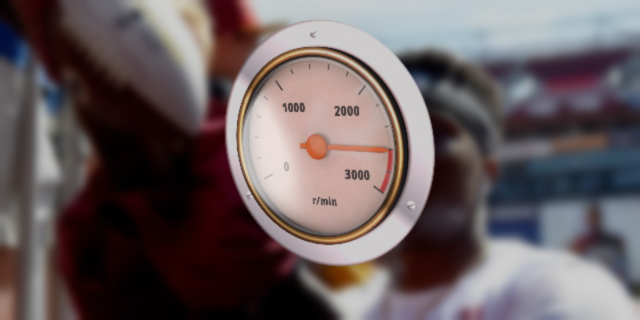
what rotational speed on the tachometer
2600 rpm
